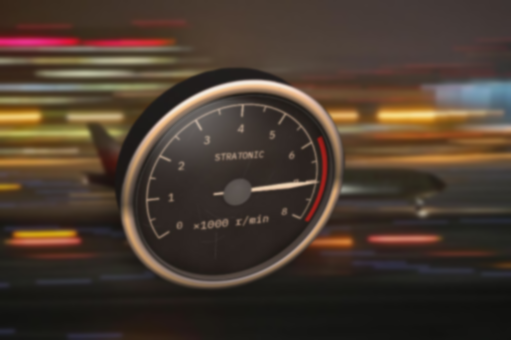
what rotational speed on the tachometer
7000 rpm
